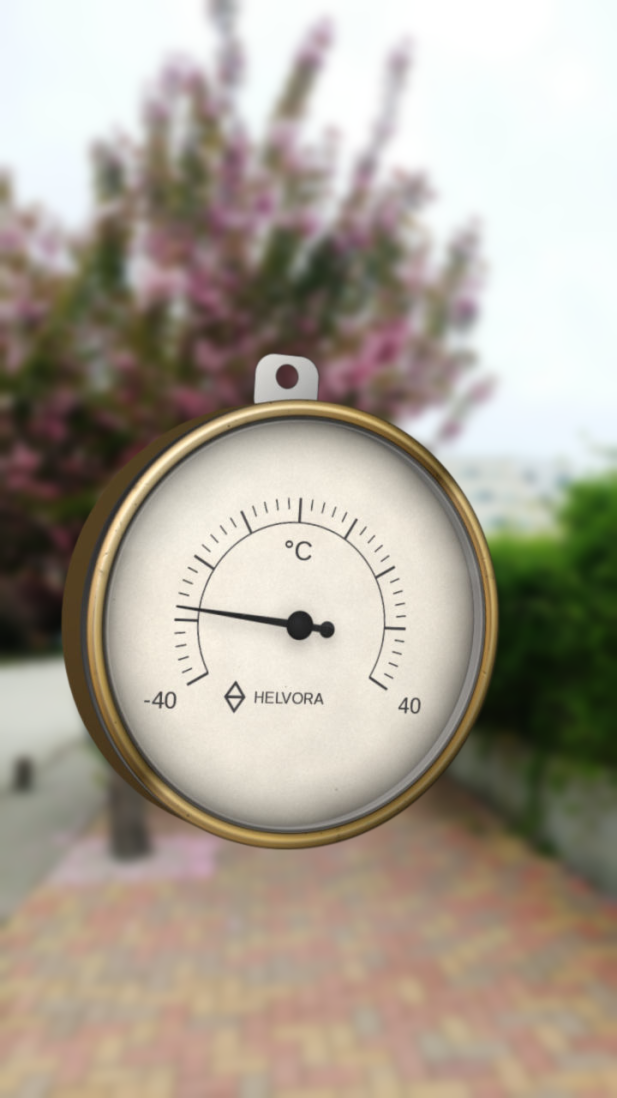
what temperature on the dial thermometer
-28 °C
